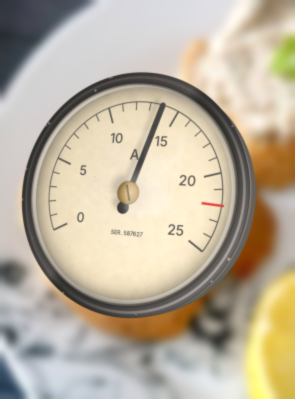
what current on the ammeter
14 A
